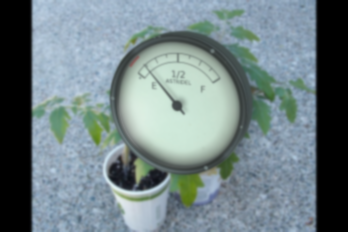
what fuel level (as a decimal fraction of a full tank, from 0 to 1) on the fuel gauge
0.125
